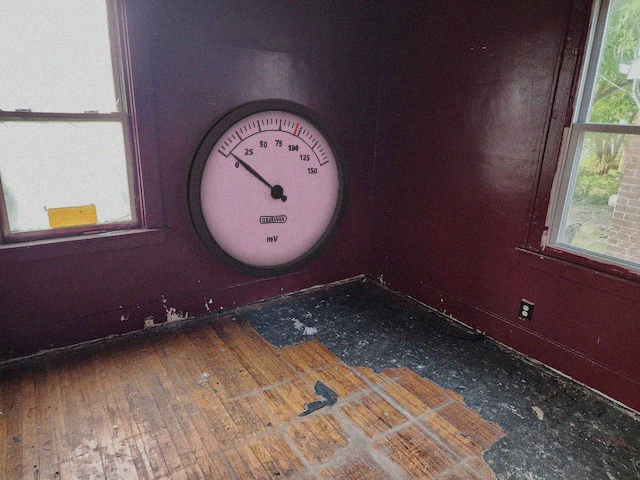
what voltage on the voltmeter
5 mV
